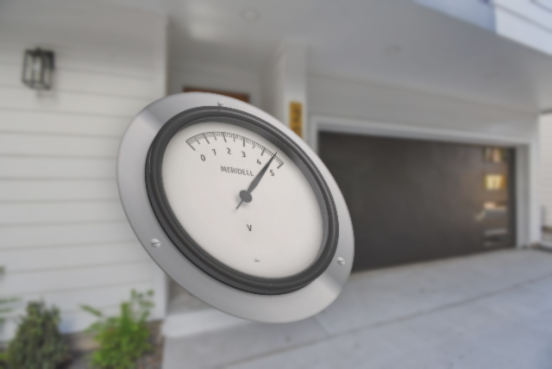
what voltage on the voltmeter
4.5 V
